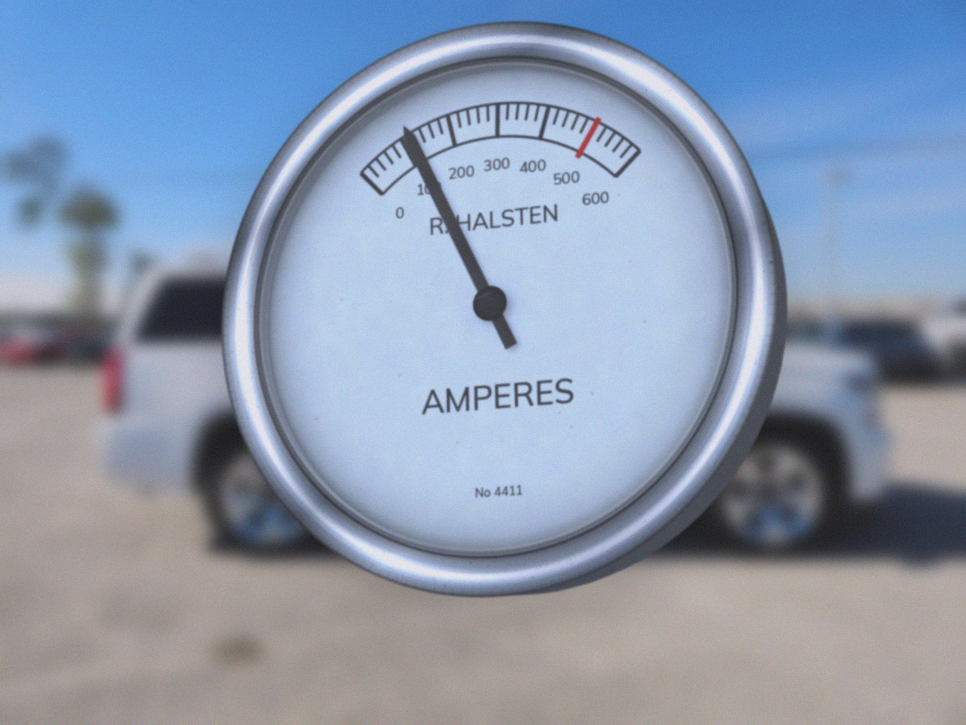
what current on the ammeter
120 A
